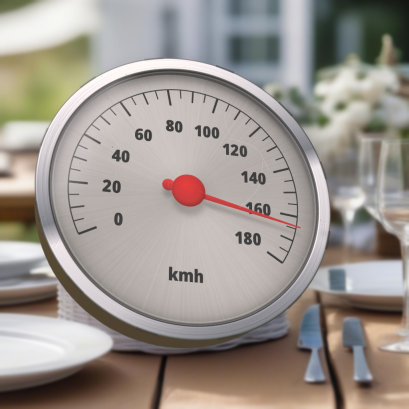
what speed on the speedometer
165 km/h
